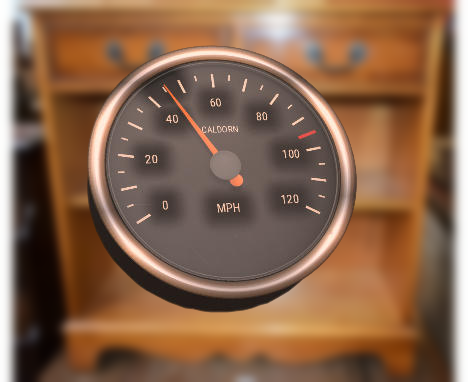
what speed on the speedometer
45 mph
